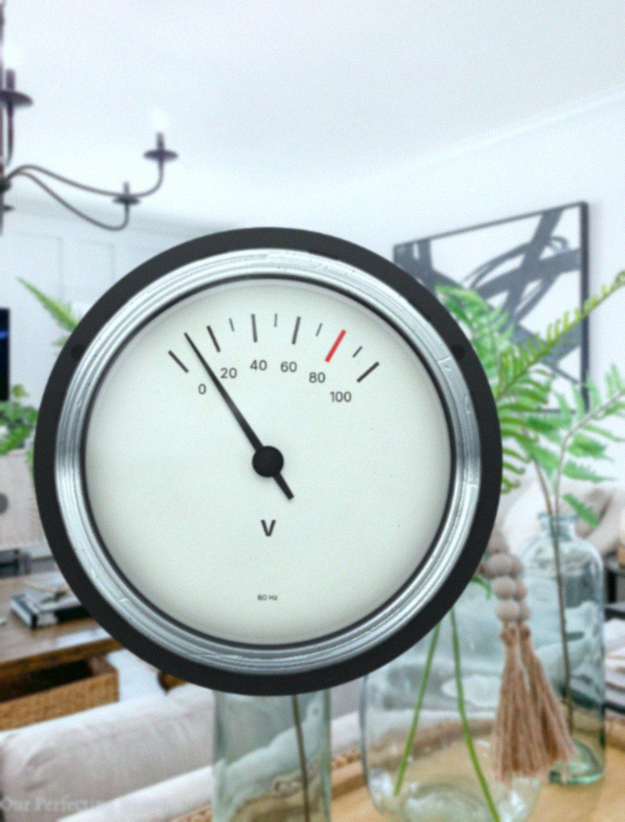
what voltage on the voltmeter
10 V
